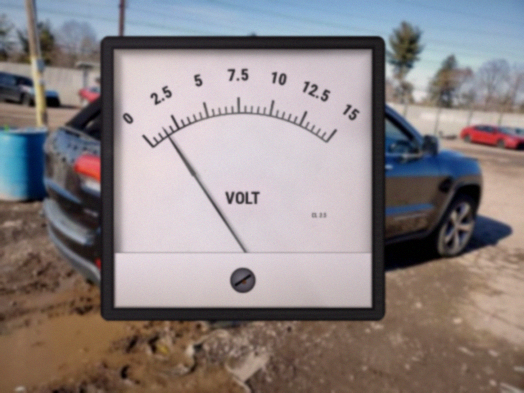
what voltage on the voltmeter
1.5 V
